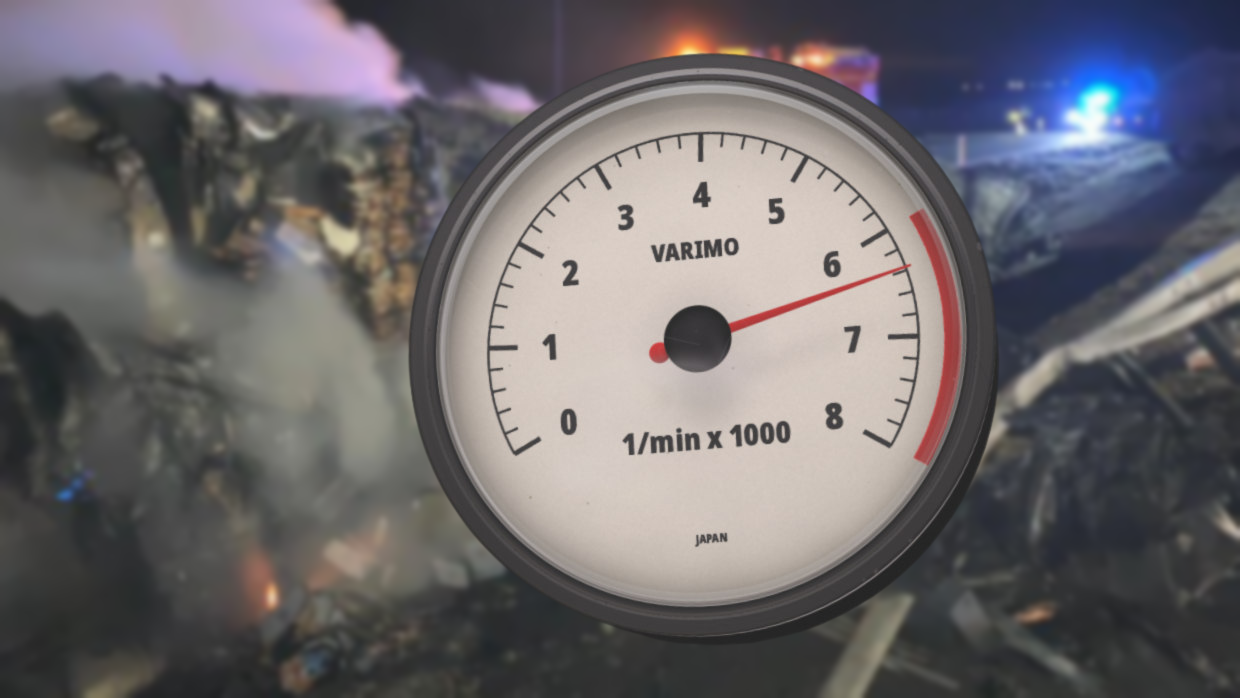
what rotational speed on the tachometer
6400 rpm
